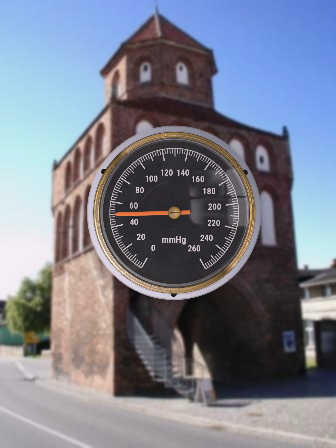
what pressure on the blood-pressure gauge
50 mmHg
